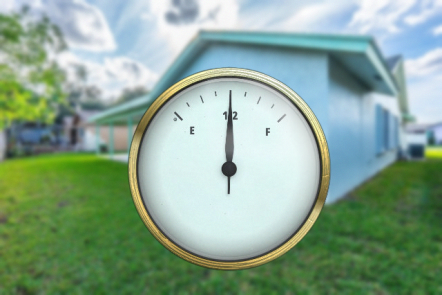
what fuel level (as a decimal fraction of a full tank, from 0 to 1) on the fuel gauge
0.5
